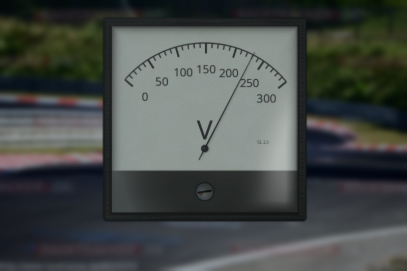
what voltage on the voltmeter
230 V
